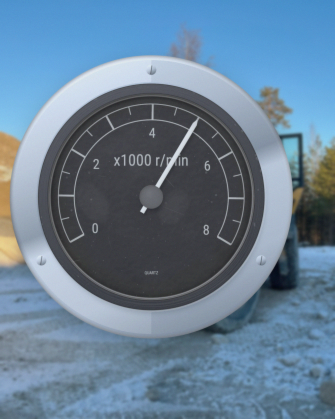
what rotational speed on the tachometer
5000 rpm
